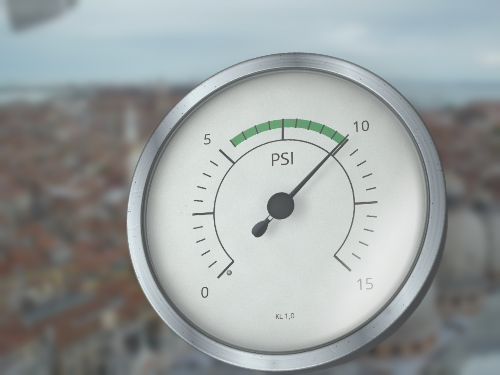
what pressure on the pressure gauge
10 psi
